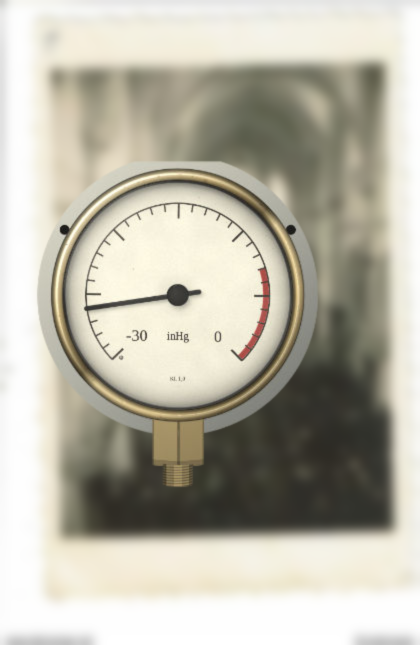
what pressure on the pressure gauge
-26 inHg
